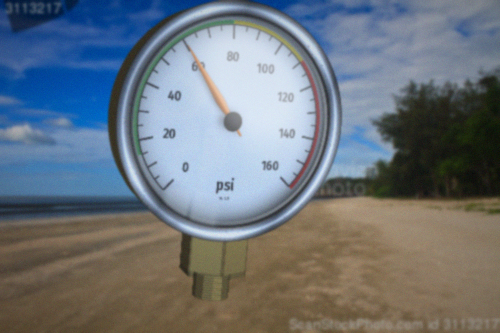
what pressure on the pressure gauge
60 psi
